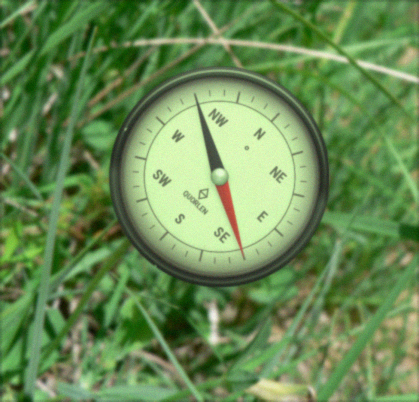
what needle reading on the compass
120 °
